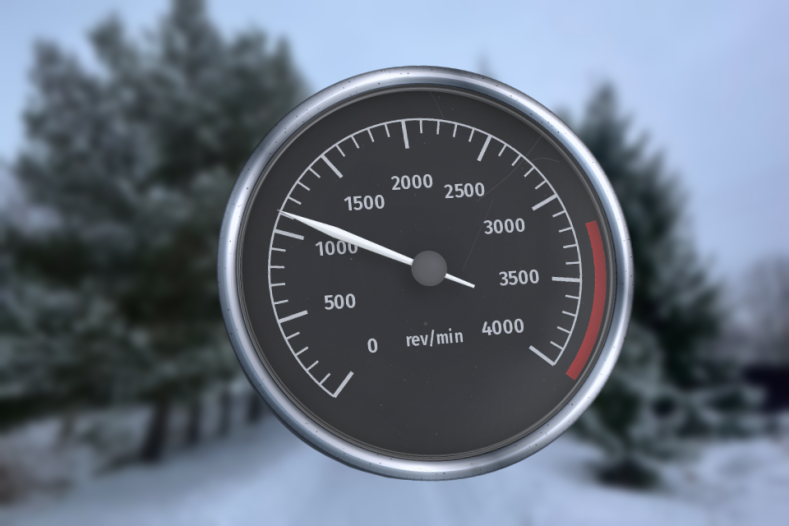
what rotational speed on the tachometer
1100 rpm
